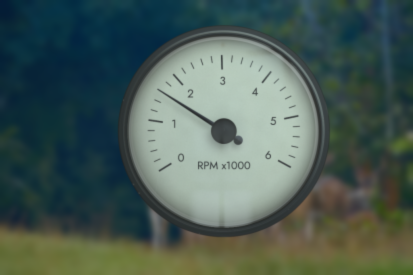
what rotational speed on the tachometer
1600 rpm
